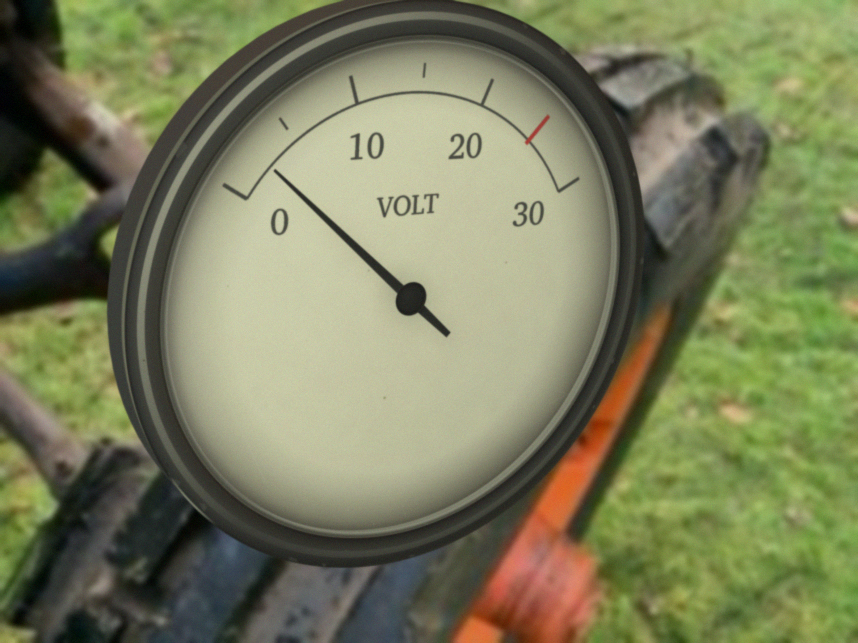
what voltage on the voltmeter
2.5 V
